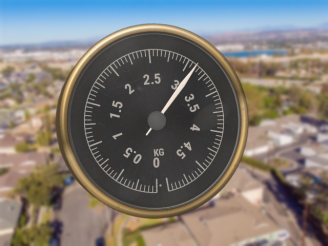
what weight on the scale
3.1 kg
